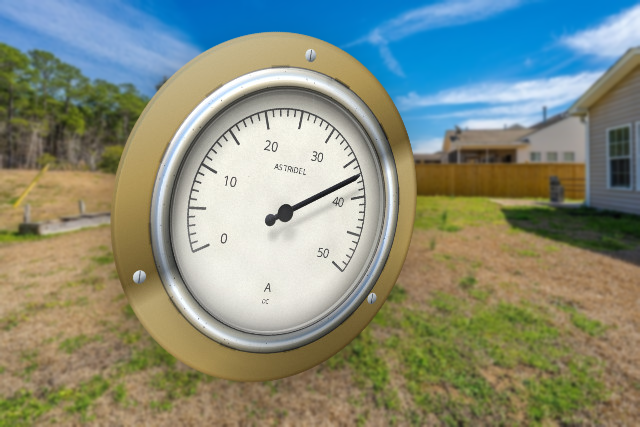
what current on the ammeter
37 A
